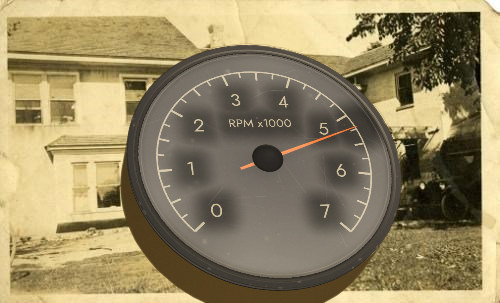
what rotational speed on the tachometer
5250 rpm
